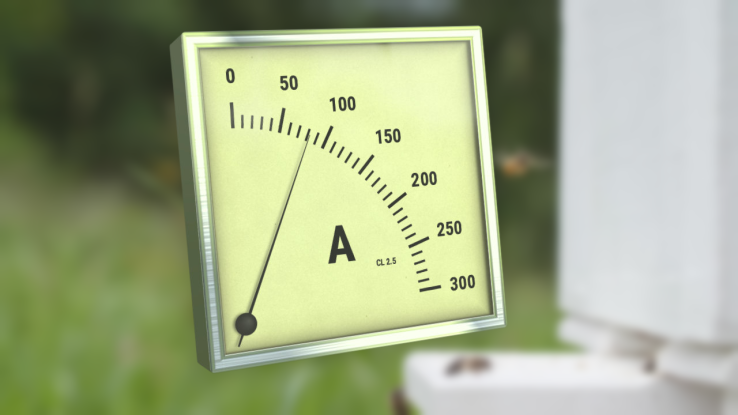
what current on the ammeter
80 A
